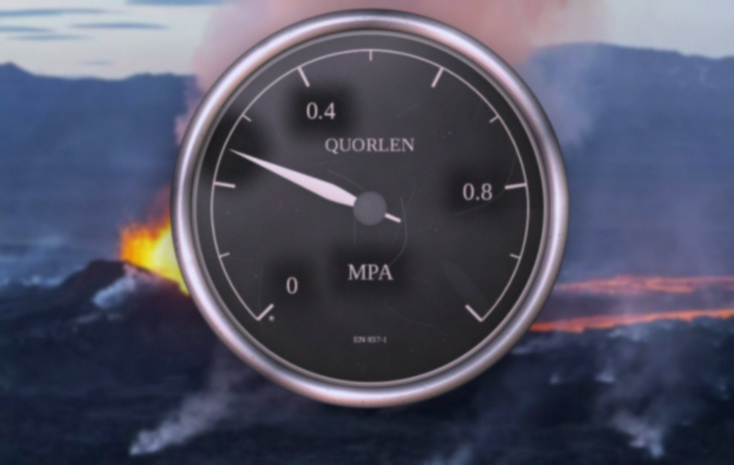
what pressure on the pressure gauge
0.25 MPa
